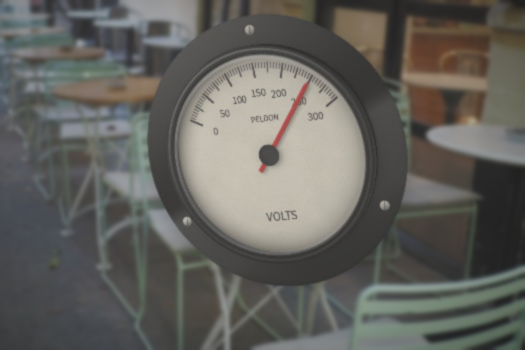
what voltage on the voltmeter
250 V
